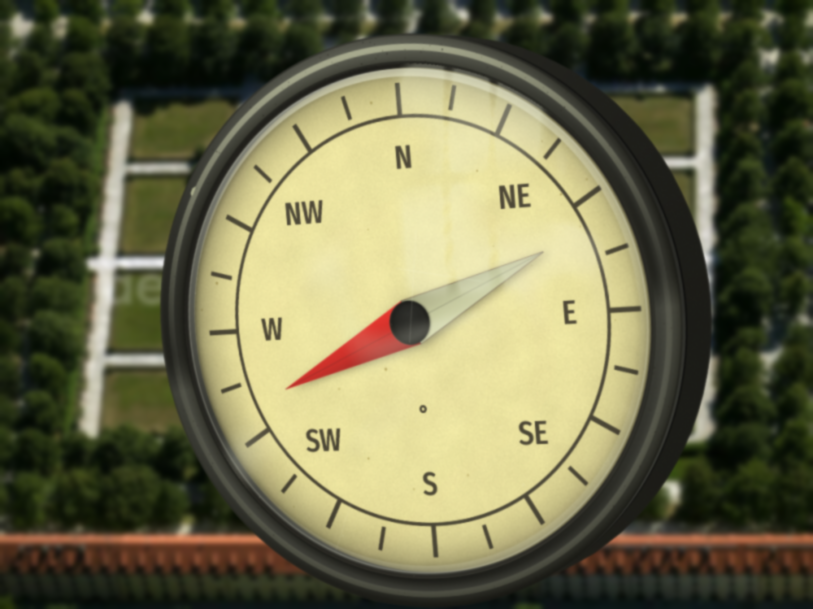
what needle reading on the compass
247.5 °
